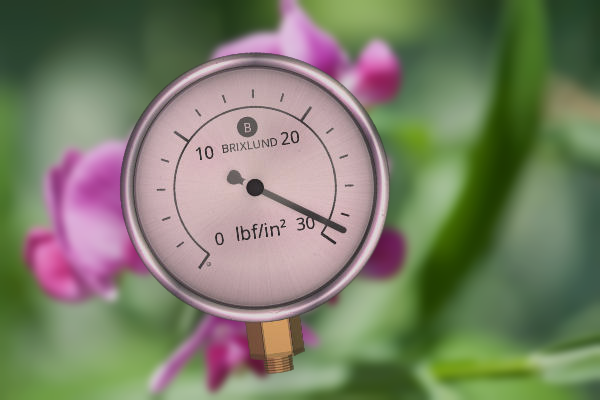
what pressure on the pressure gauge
29 psi
